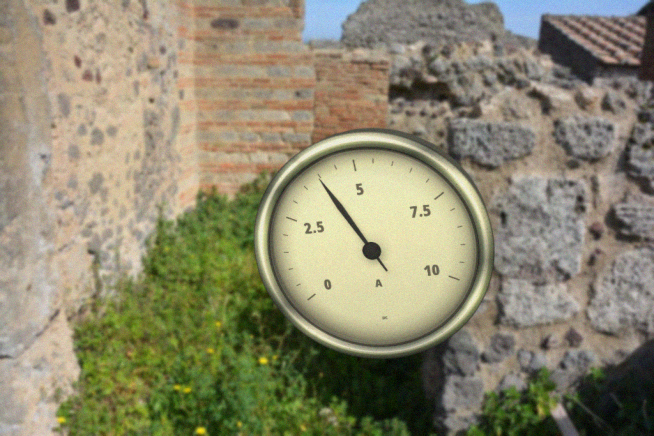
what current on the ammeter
4 A
